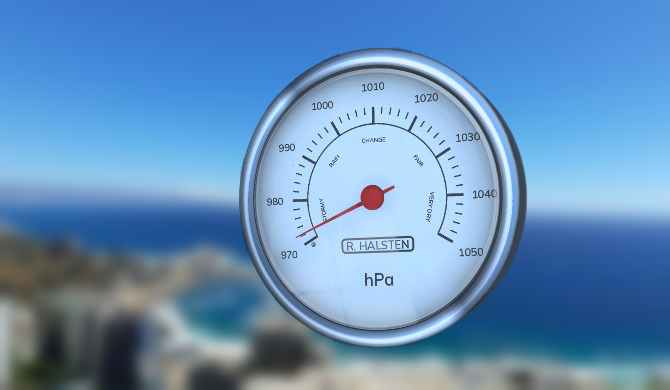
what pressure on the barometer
972 hPa
